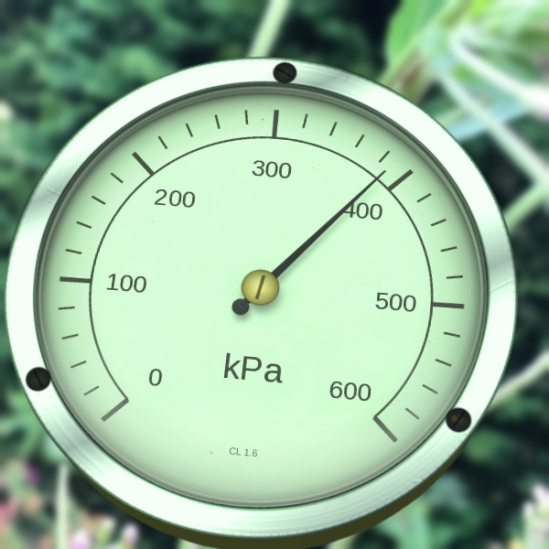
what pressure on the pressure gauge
390 kPa
